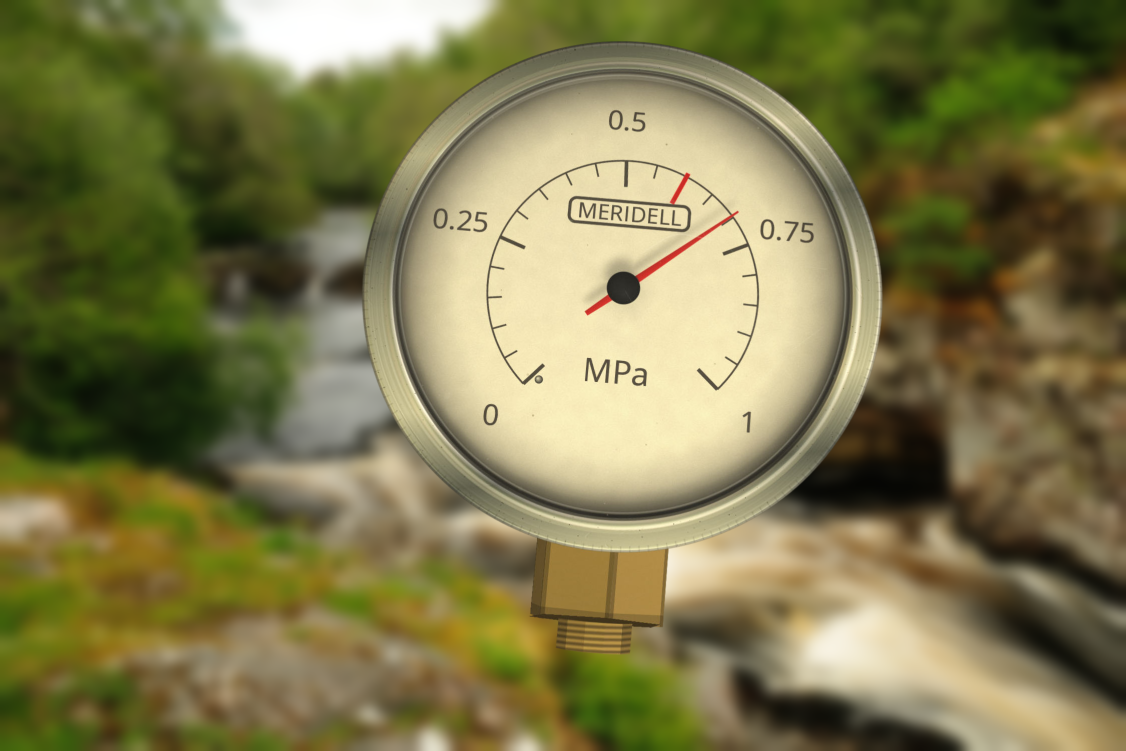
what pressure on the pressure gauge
0.7 MPa
